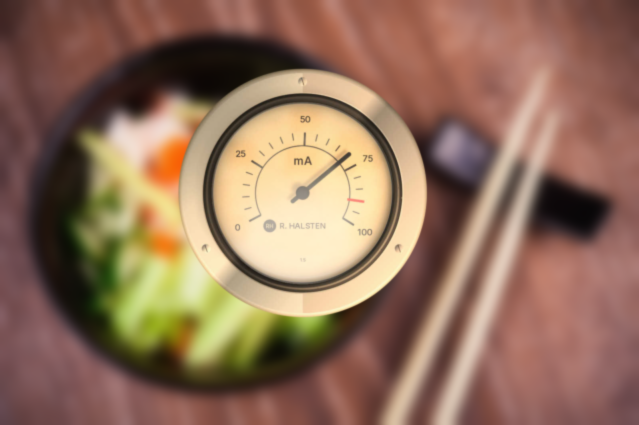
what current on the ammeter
70 mA
